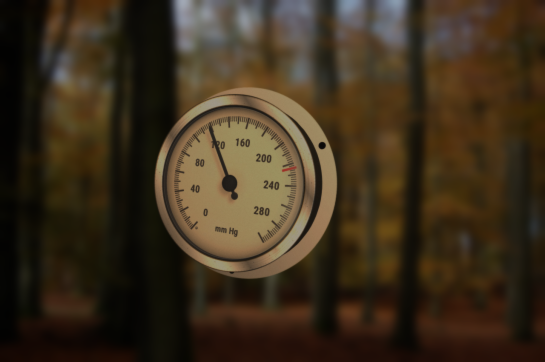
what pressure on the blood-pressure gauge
120 mmHg
